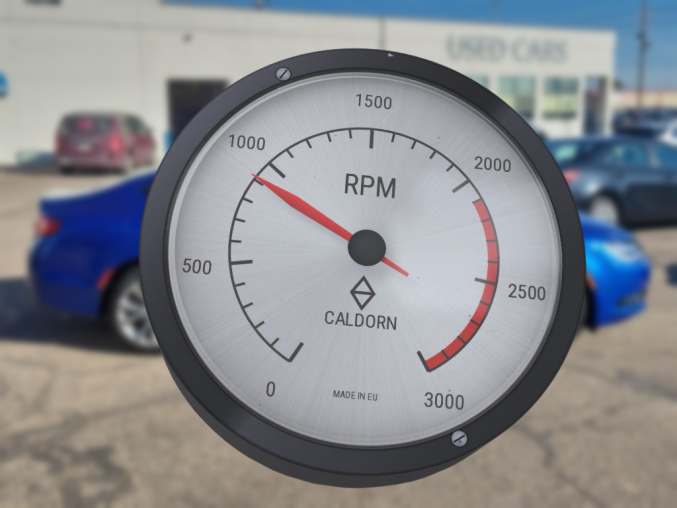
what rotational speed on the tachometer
900 rpm
